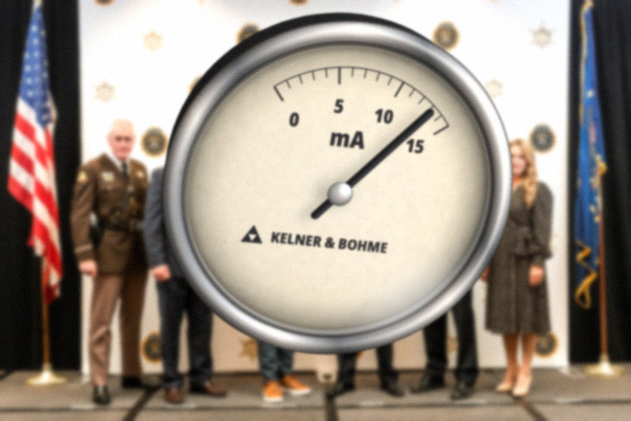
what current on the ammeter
13 mA
